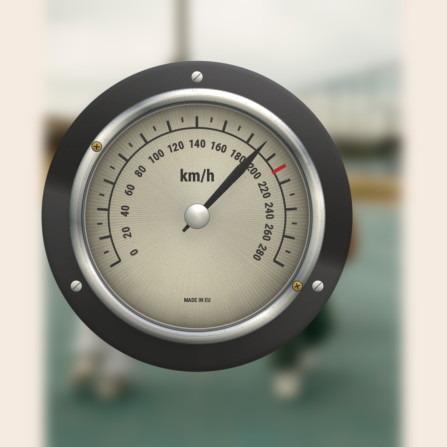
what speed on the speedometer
190 km/h
